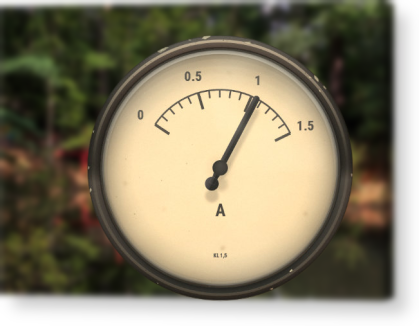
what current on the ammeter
1.05 A
